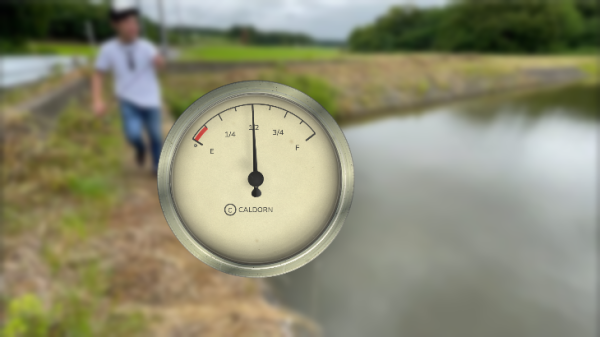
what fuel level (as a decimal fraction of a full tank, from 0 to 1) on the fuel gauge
0.5
